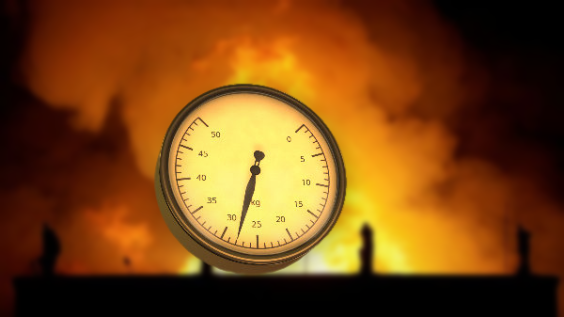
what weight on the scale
28 kg
